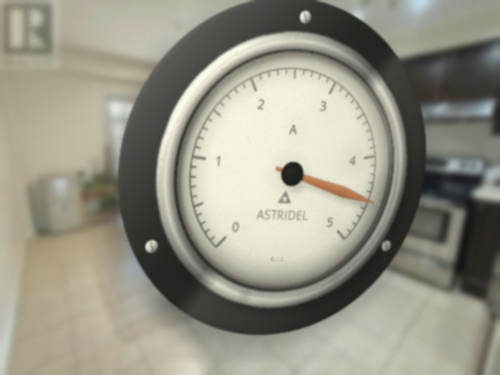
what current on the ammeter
4.5 A
